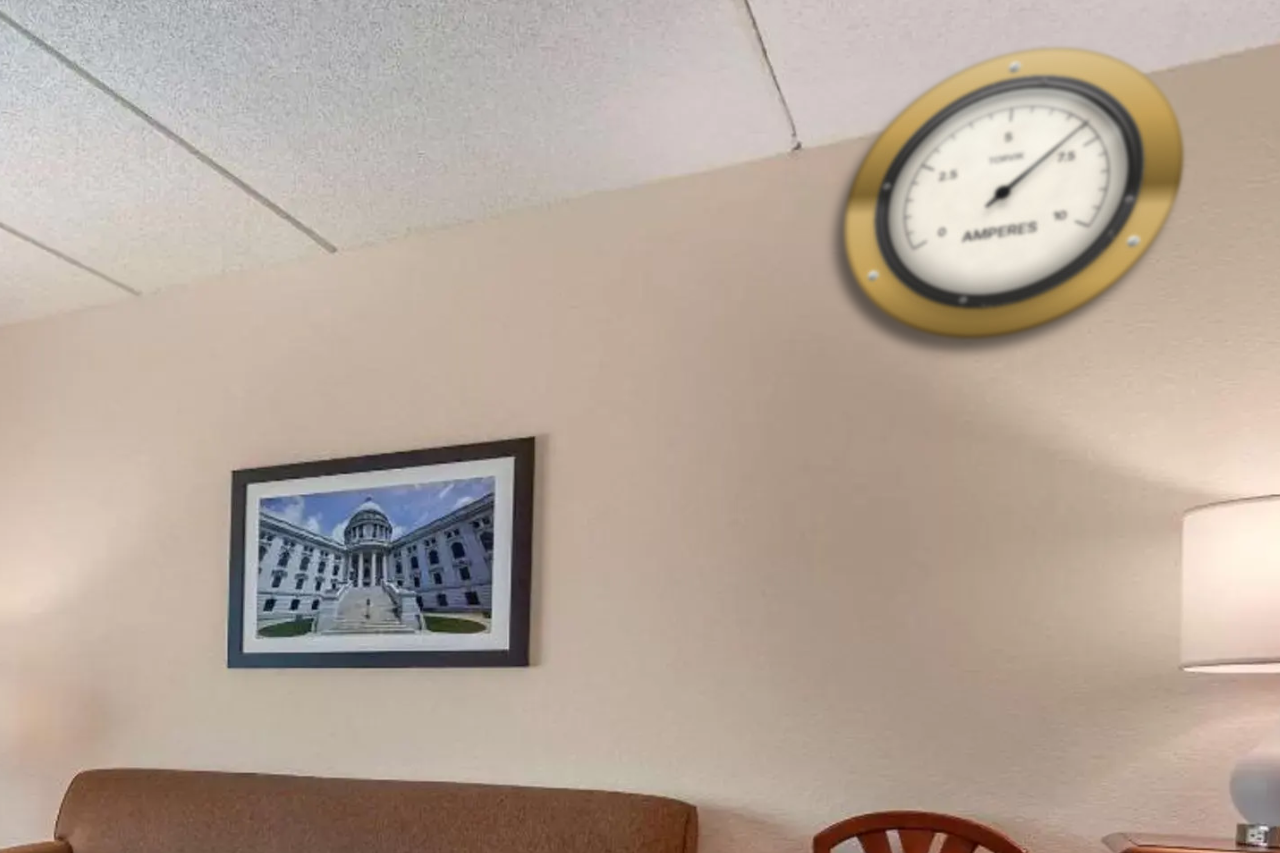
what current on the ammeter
7 A
